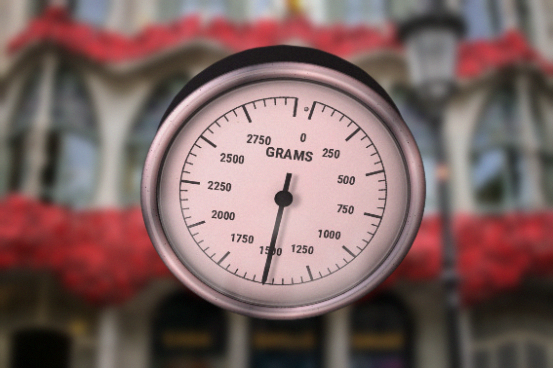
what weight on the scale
1500 g
